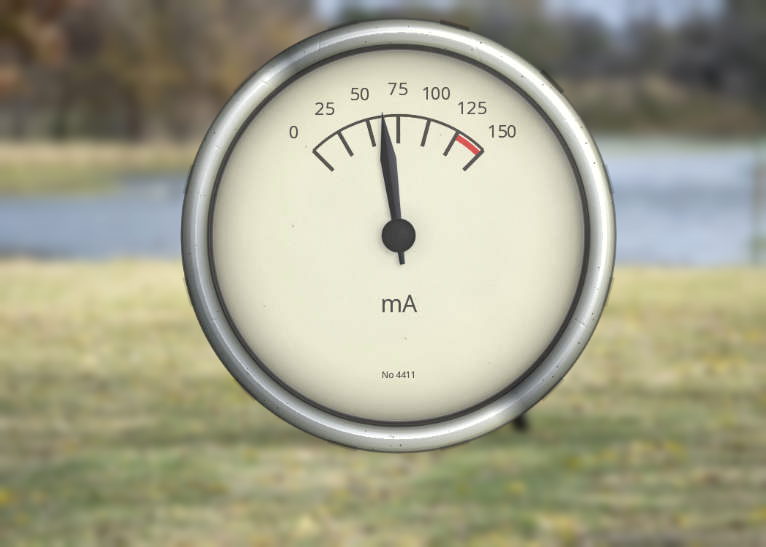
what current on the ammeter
62.5 mA
